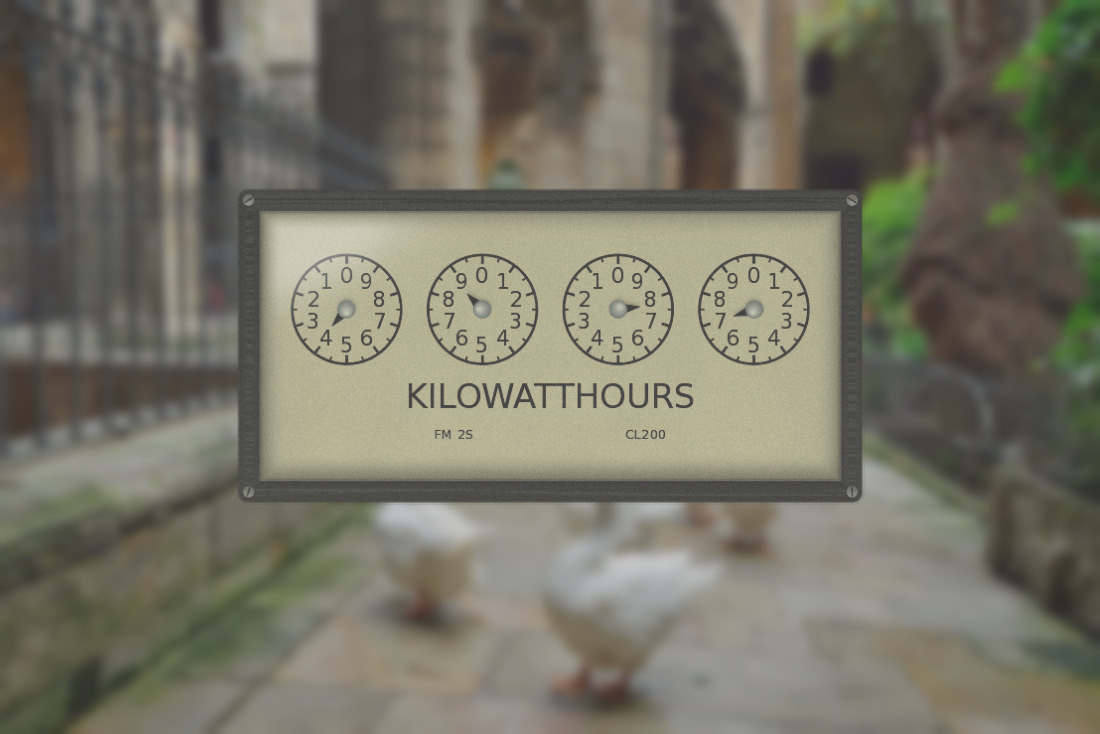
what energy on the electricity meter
3877 kWh
